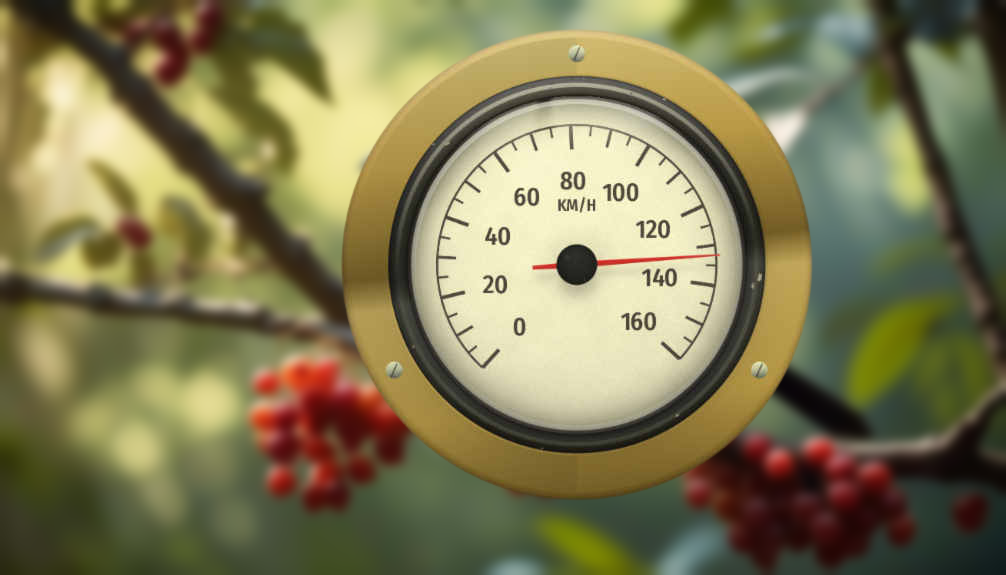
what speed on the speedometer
132.5 km/h
